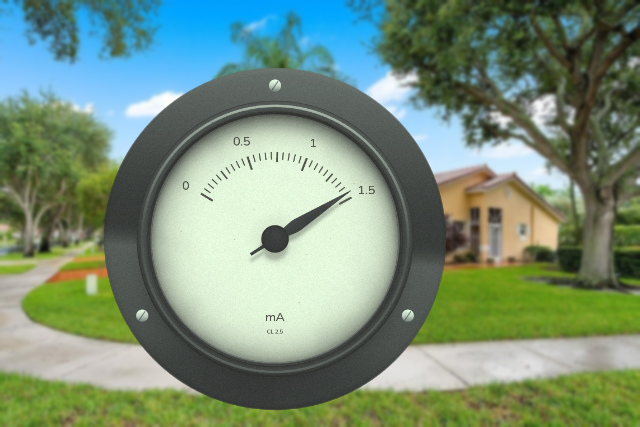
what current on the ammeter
1.45 mA
